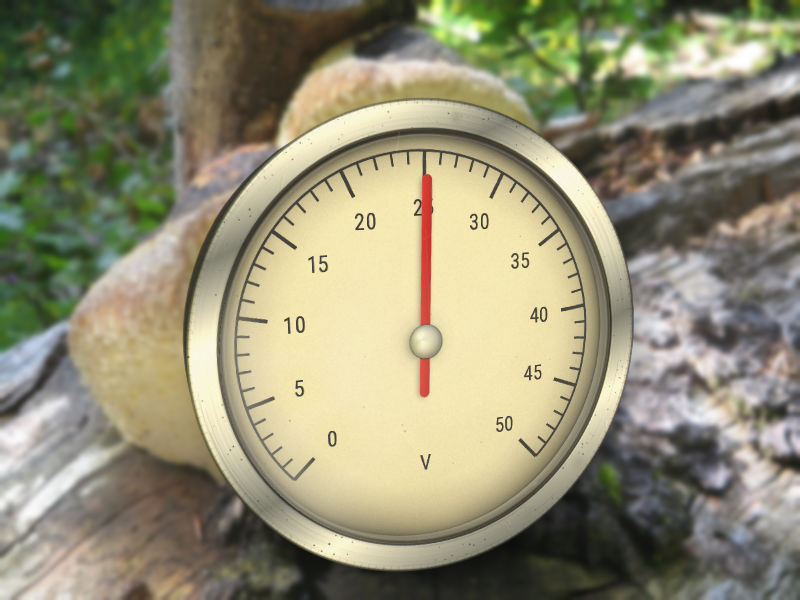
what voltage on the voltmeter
25 V
